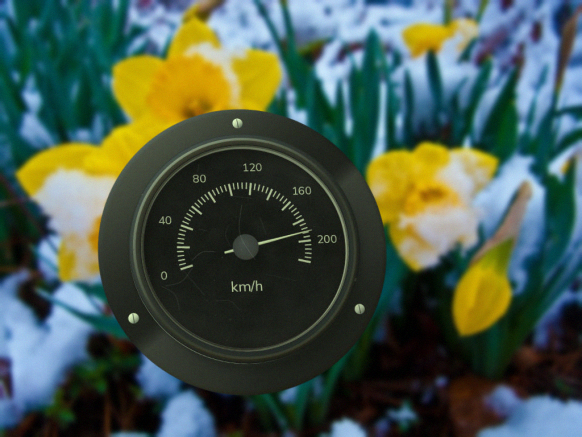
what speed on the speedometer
192 km/h
